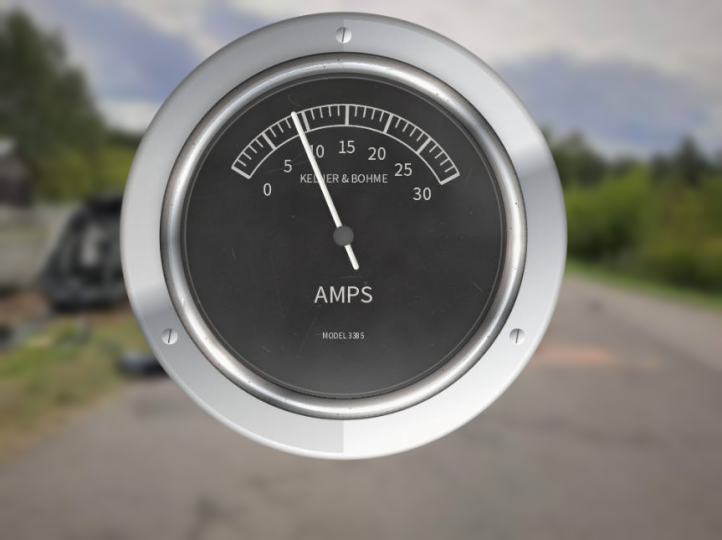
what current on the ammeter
9 A
